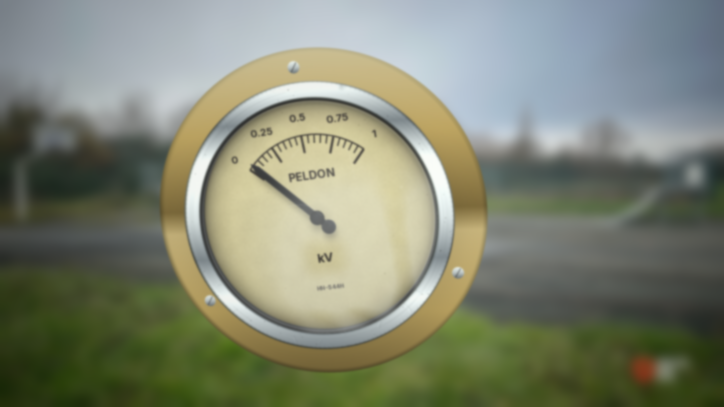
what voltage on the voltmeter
0.05 kV
